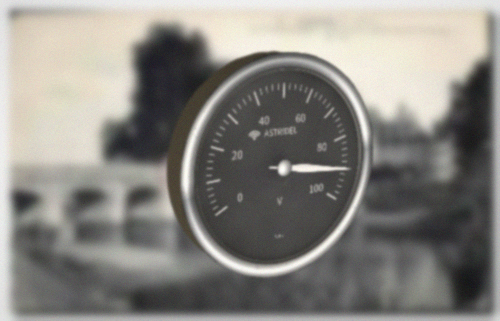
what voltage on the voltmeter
90 V
